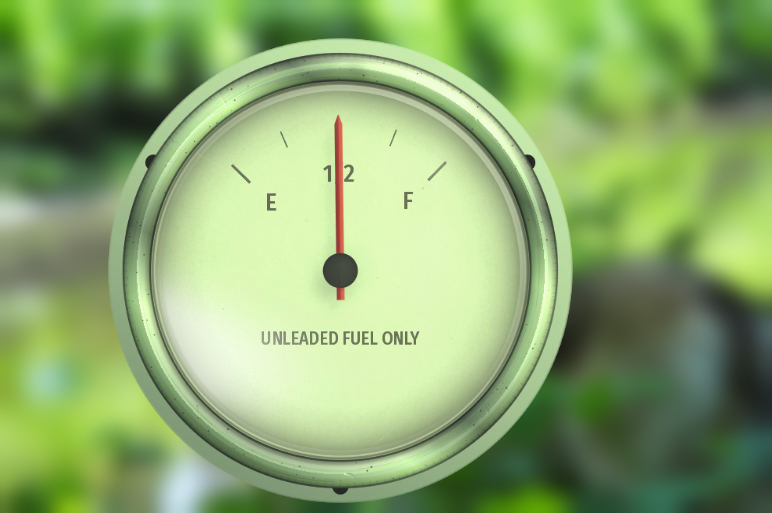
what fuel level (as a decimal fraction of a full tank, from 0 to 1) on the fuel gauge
0.5
